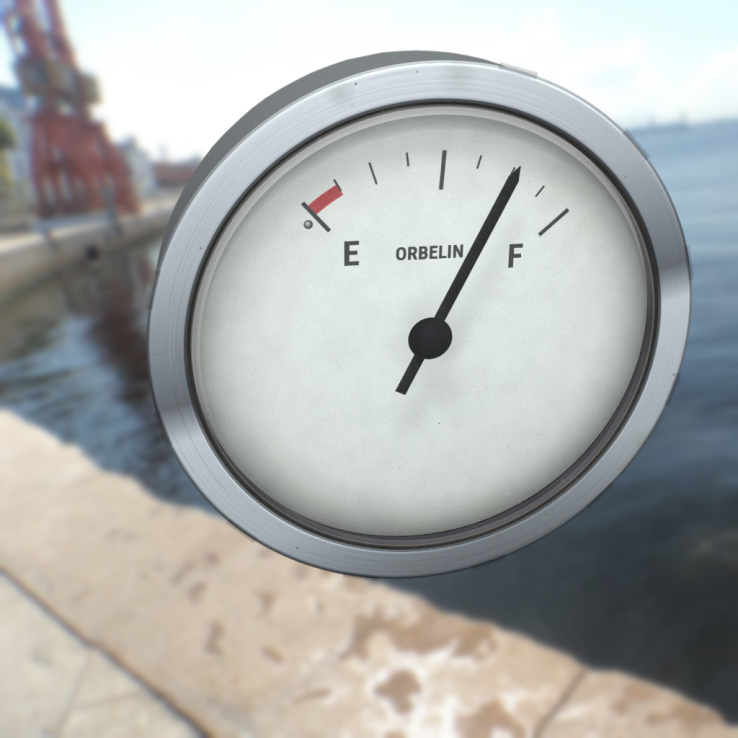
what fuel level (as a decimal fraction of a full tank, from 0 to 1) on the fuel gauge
0.75
